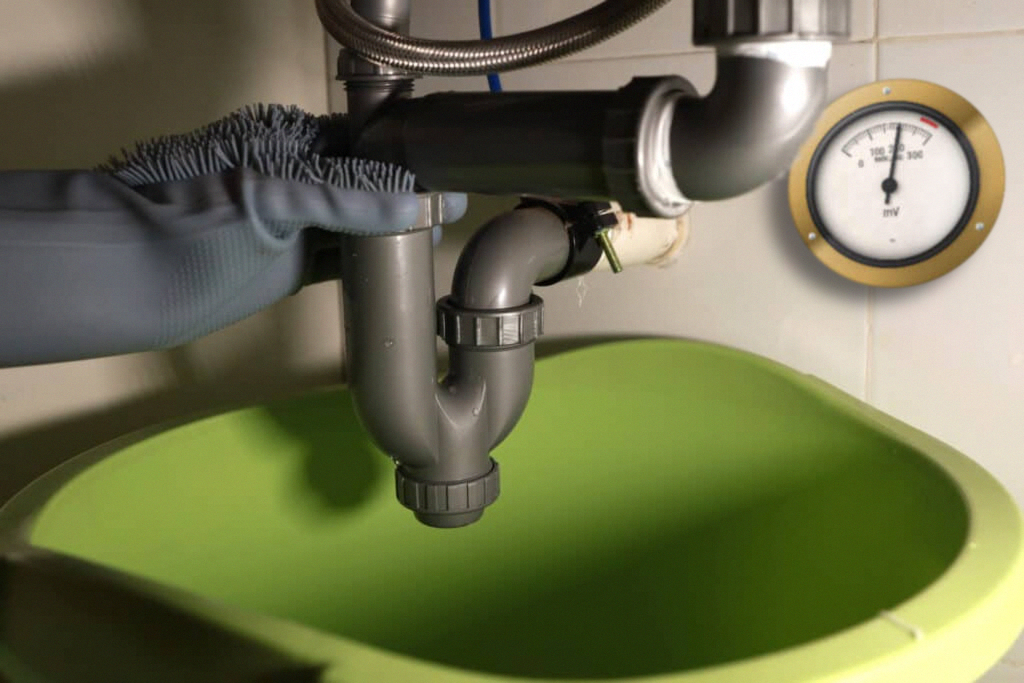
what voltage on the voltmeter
200 mV
